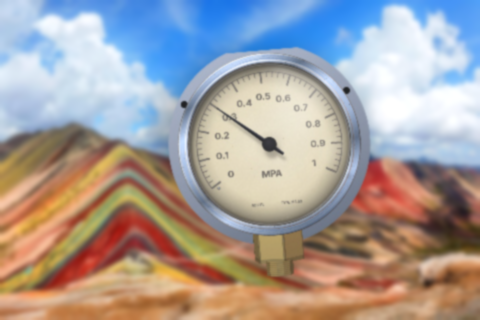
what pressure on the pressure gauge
0.3 MPa
